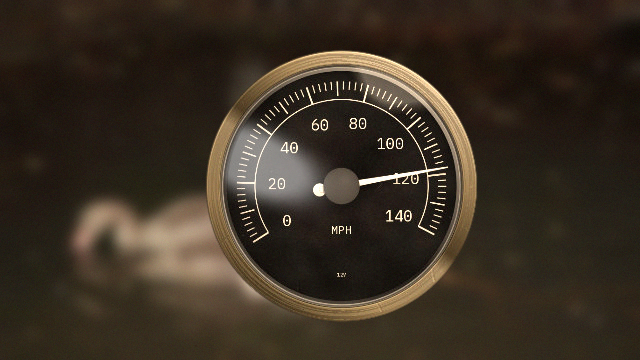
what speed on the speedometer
118 mph
